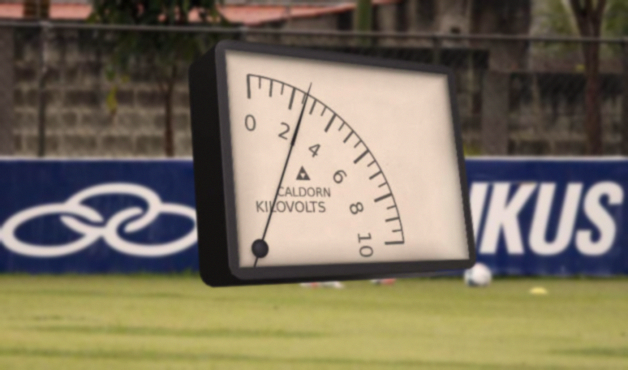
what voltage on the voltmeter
2.5 kV
